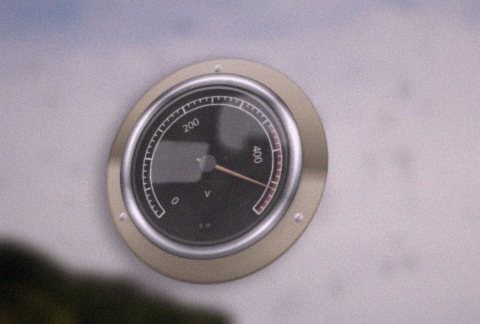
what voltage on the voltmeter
460 V
